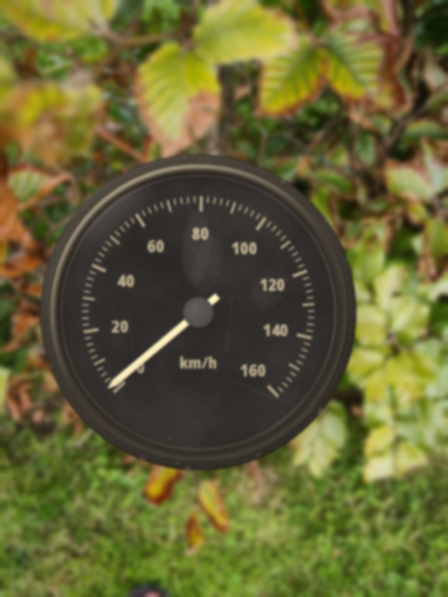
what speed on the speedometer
2 km/h
